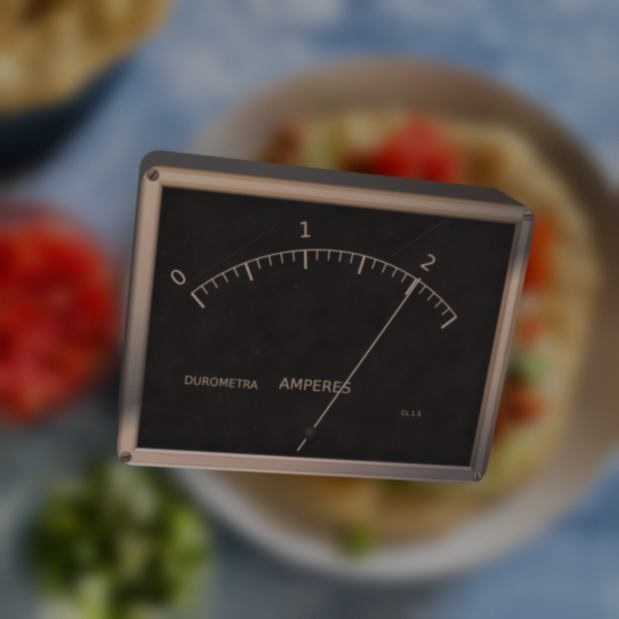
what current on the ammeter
2 A
